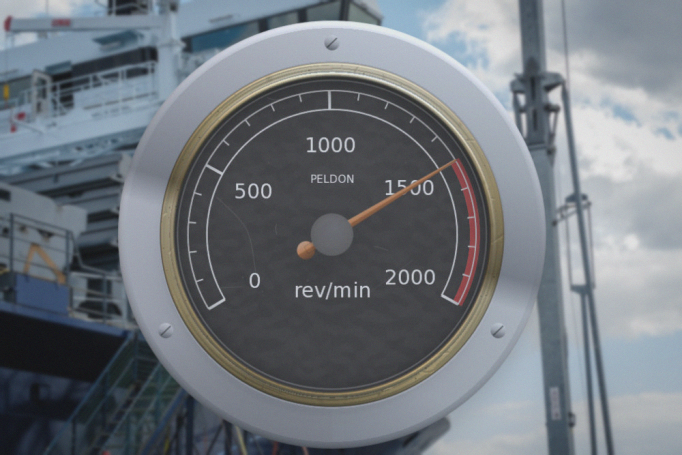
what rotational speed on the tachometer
1500 rpm
